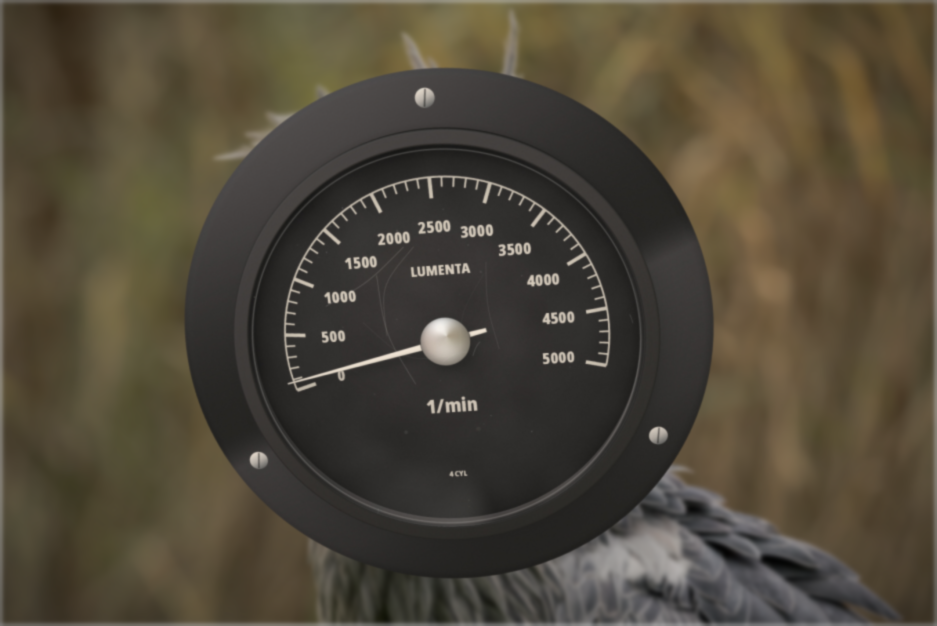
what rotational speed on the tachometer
100 rpm
